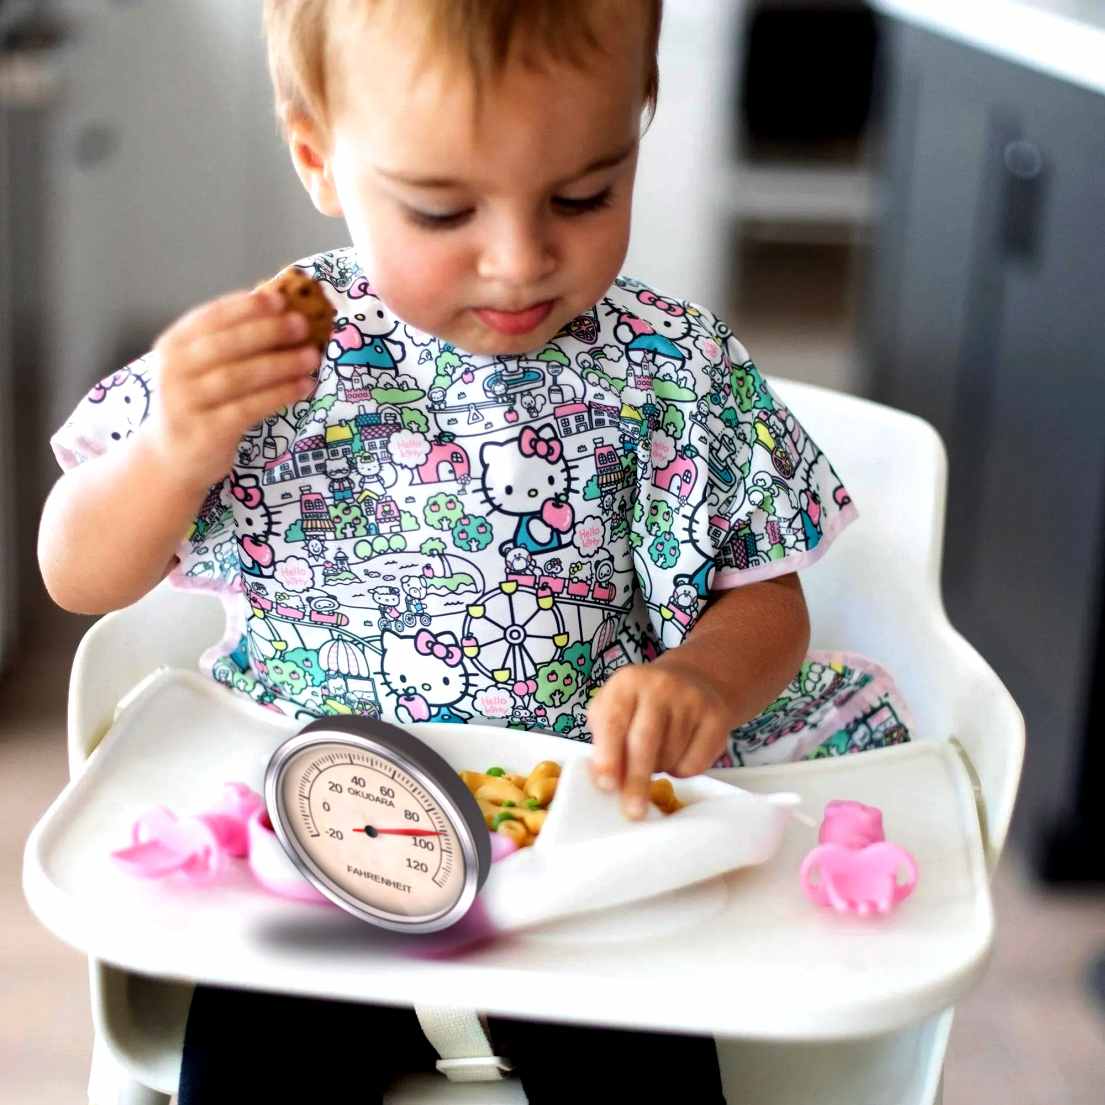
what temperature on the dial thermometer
90 °F
